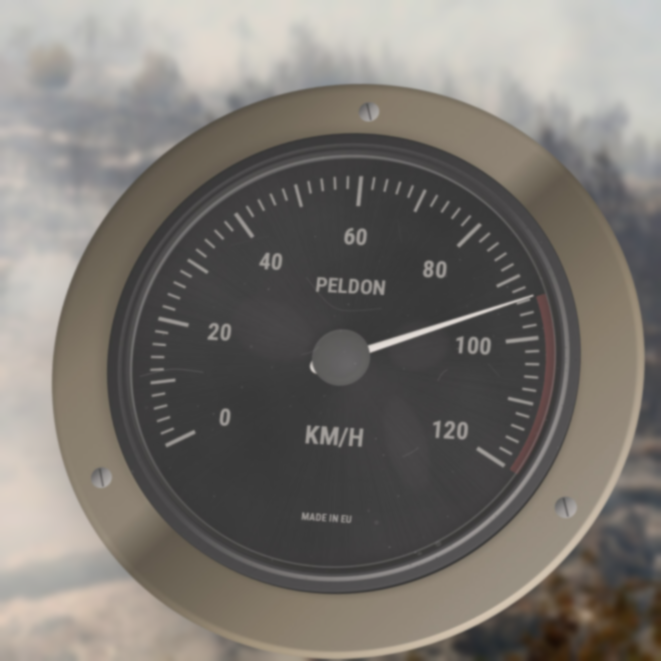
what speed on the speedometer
94 km/h
